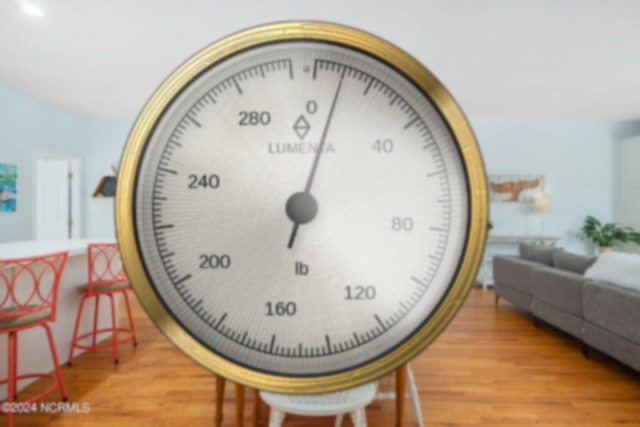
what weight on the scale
10 lb
